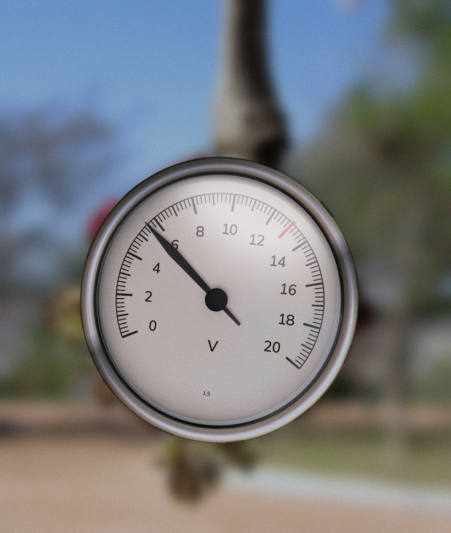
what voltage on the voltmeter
5.6 V
